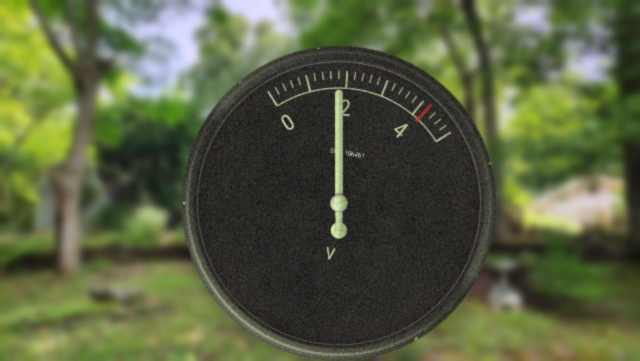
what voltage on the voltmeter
1.8 V
